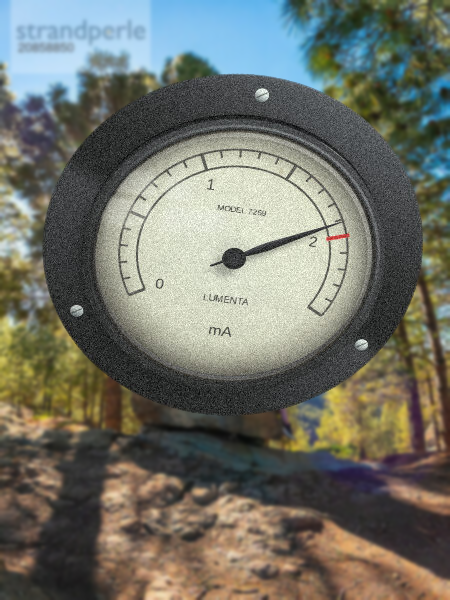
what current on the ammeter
1.9 mA
